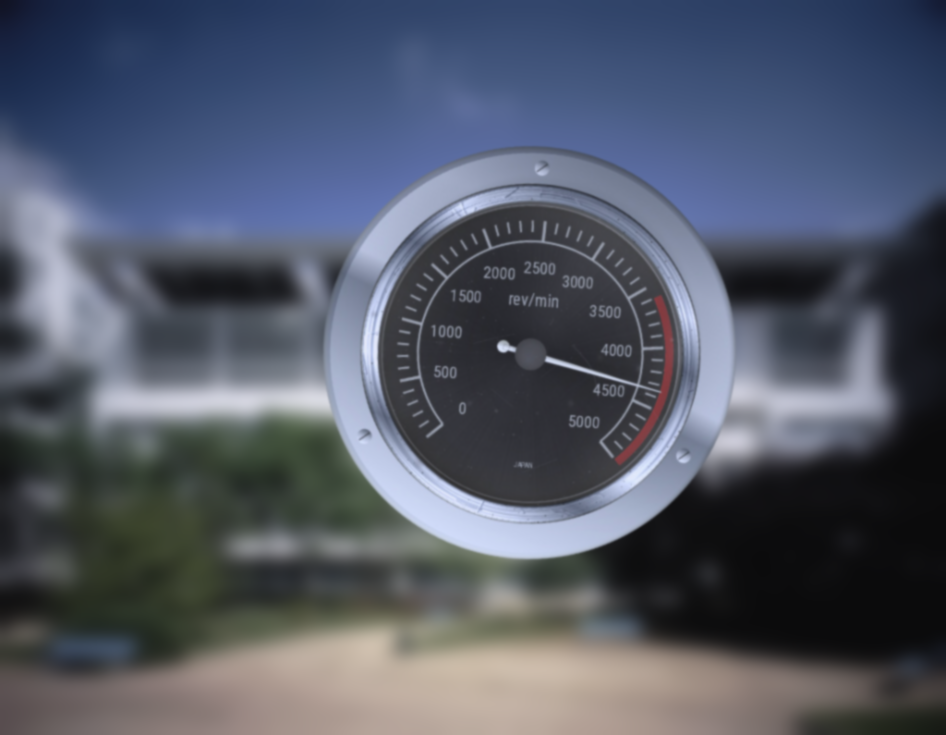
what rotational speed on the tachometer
4350 rpm
